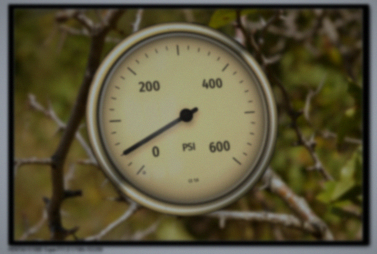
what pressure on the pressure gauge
40 psi
